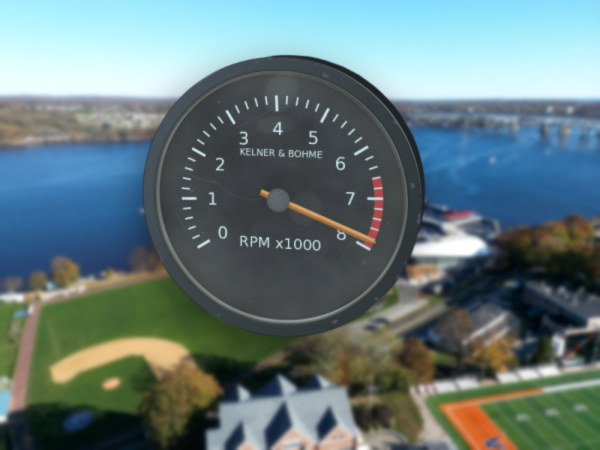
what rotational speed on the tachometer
7800 rpm
